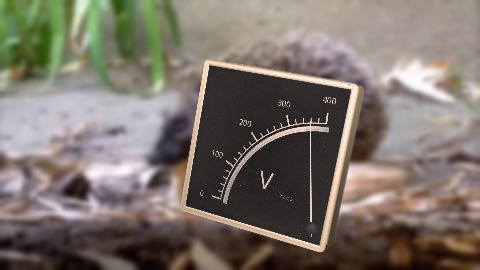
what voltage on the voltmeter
360 V
